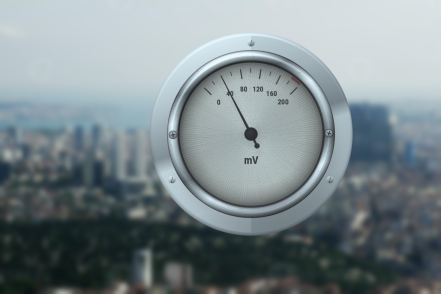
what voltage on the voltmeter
40 mV
